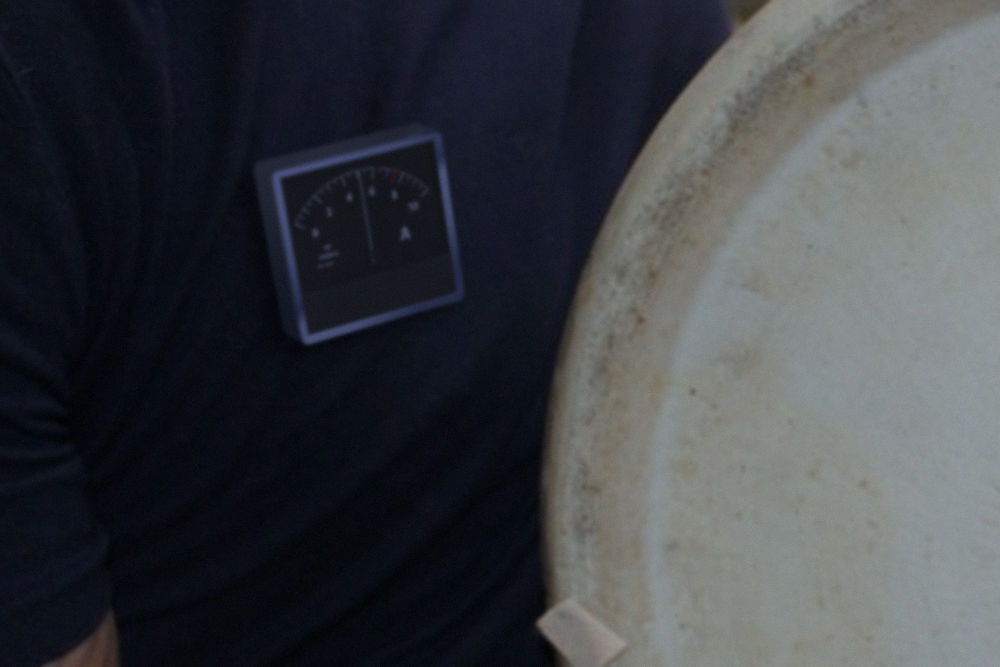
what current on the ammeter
5 A
